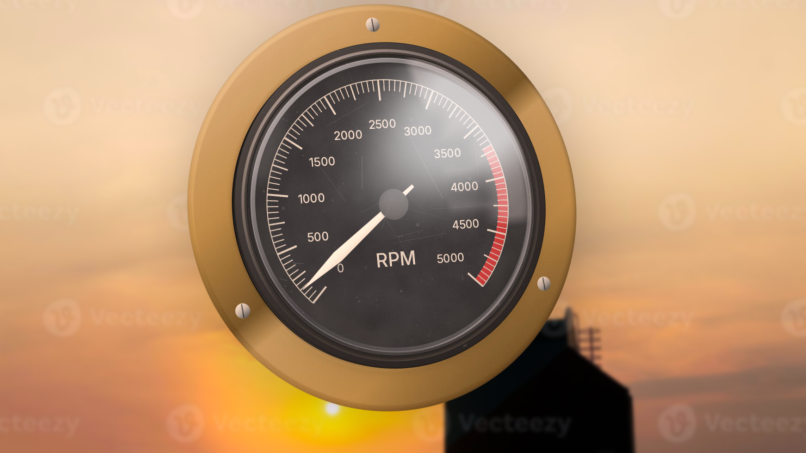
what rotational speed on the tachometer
150 rpm
